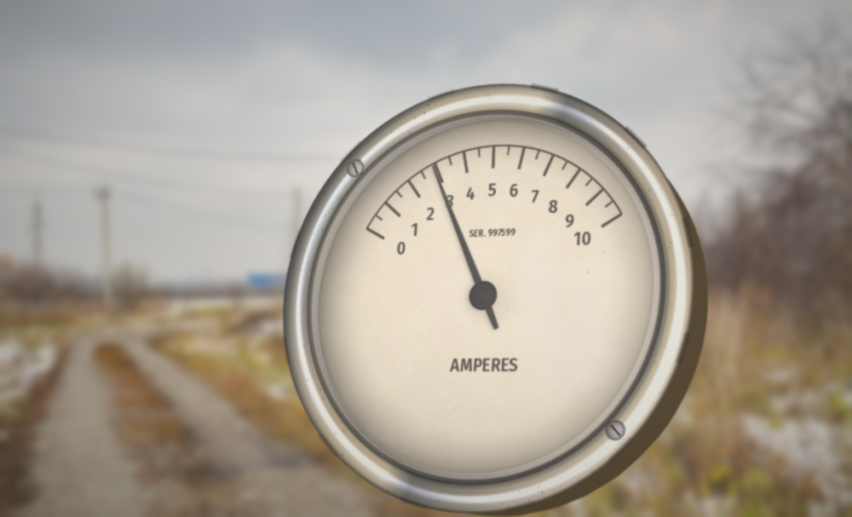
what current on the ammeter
3 A
